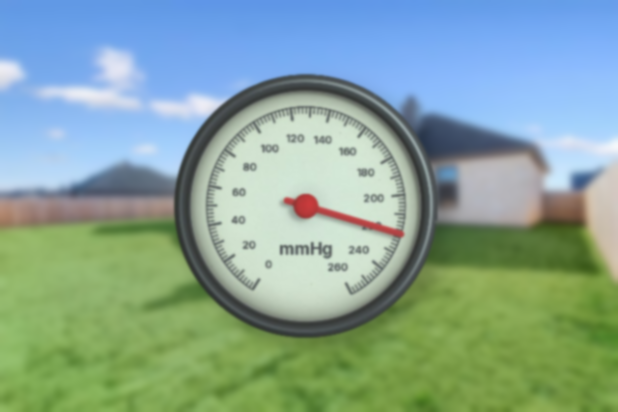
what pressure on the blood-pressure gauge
220 mmHg
